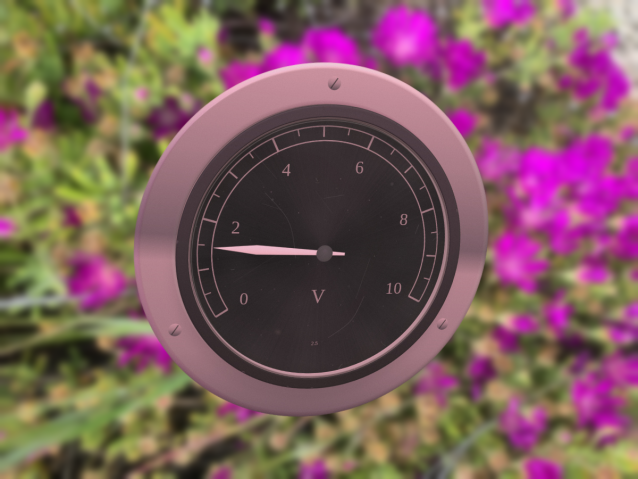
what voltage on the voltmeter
1.5 V
